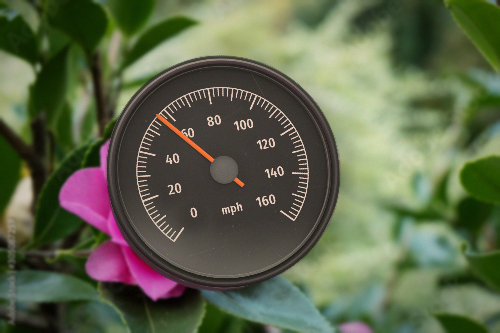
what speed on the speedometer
56 mph
